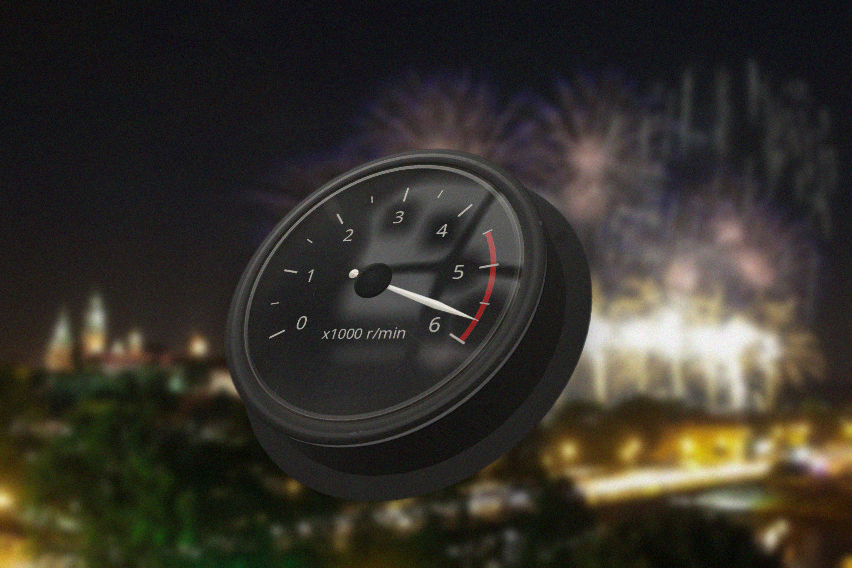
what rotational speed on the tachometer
5750 rpm
